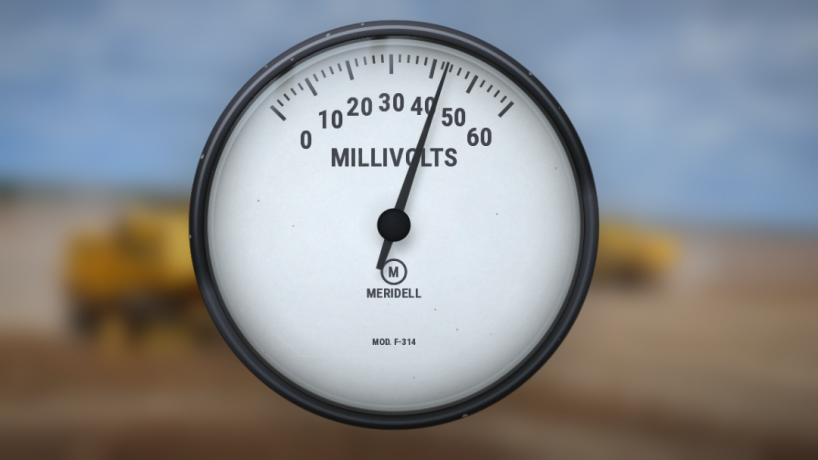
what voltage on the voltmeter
43 mV
